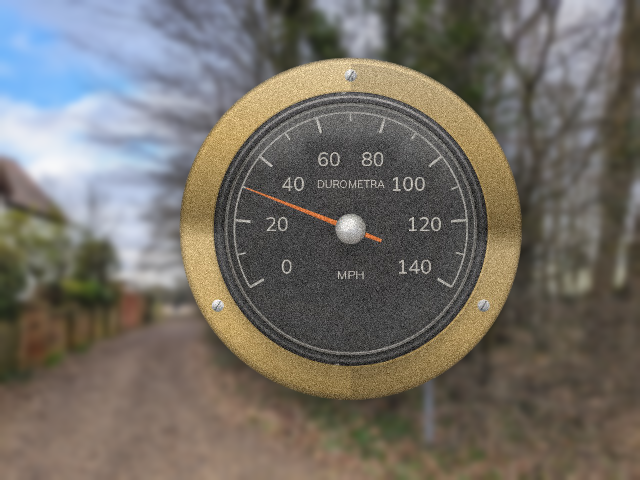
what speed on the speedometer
30 mph
